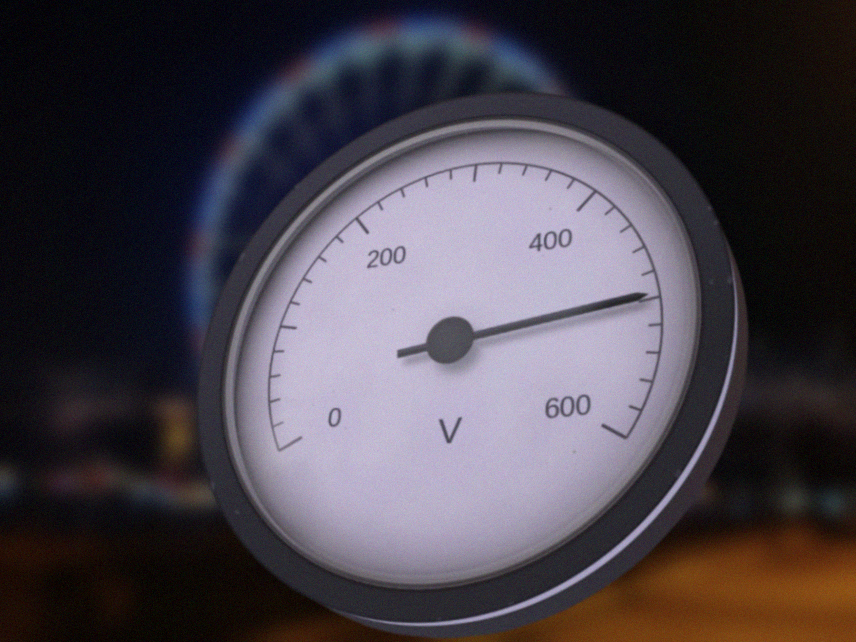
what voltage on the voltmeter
500 V
